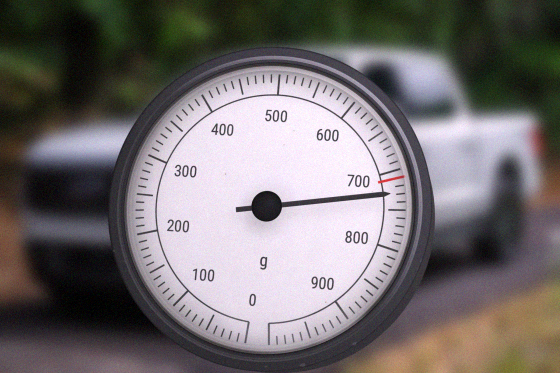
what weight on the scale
730 g
